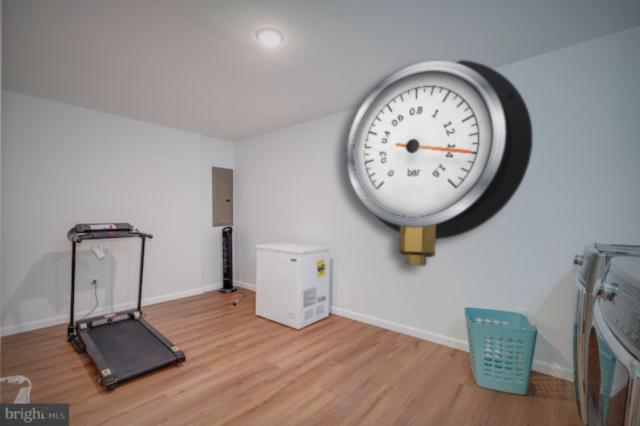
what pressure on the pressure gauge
1.4 bar
